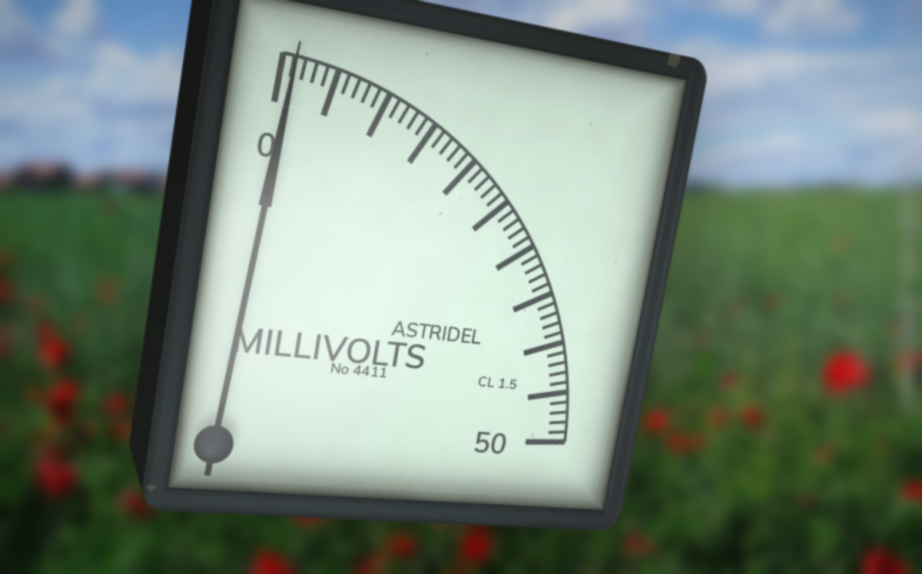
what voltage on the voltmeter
1 mV
